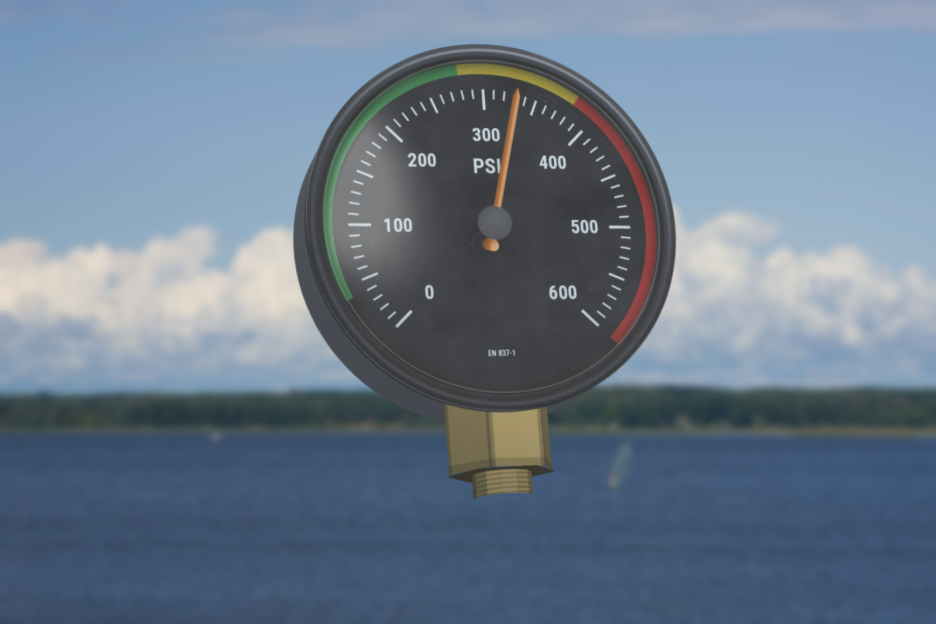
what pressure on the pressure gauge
330 psi
